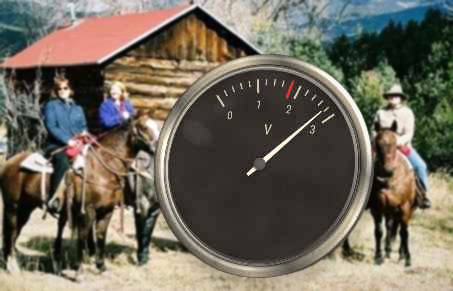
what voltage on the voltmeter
2.8 V
